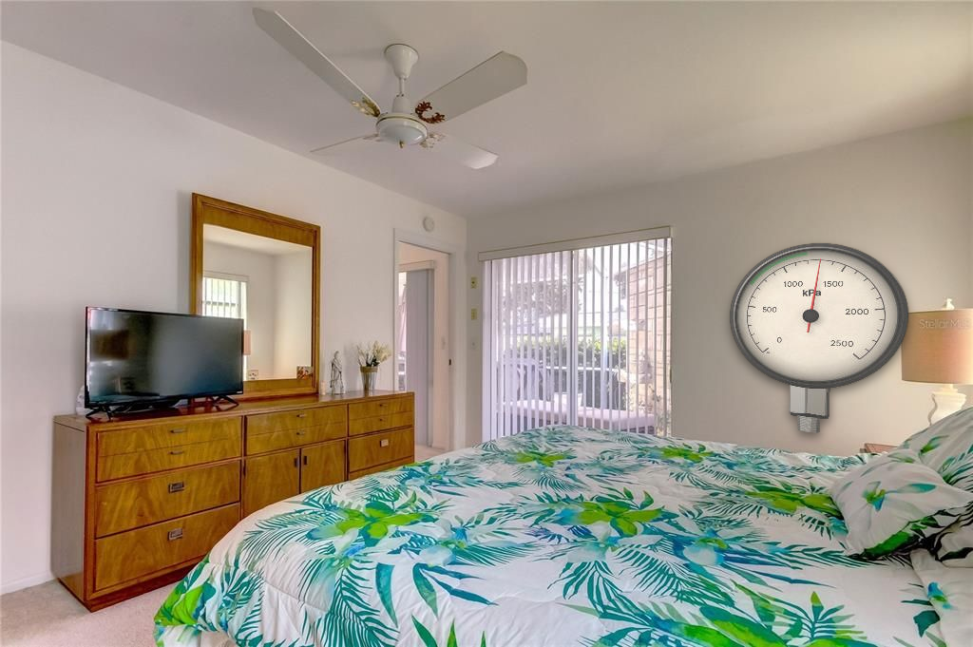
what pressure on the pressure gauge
1300 kPa
